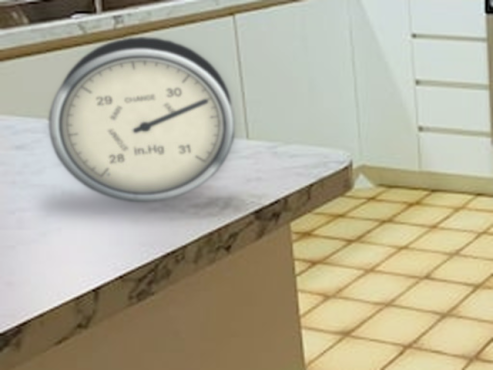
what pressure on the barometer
30.3 inHg
